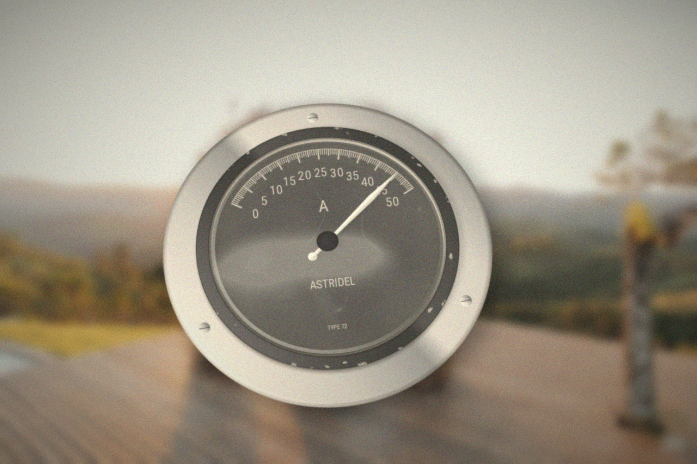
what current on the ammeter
45 A
